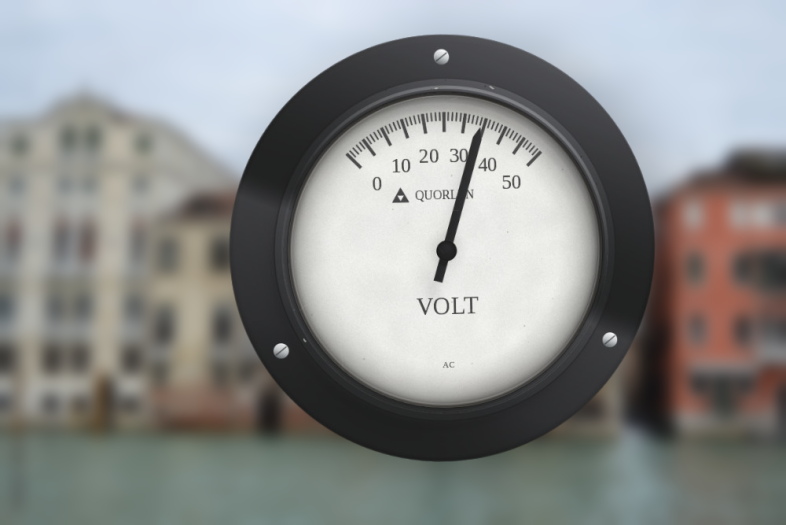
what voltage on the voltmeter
34 V
